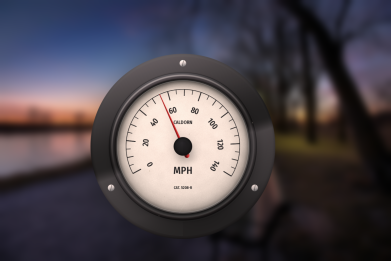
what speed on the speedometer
55 mph
